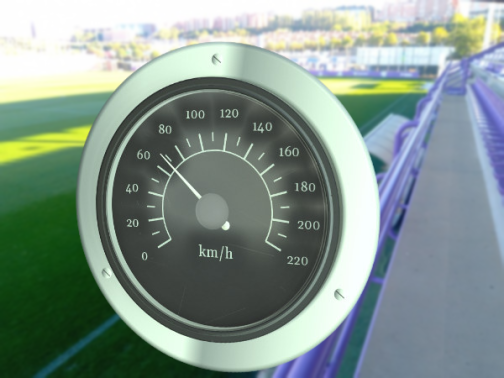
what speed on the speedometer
70 km/h
